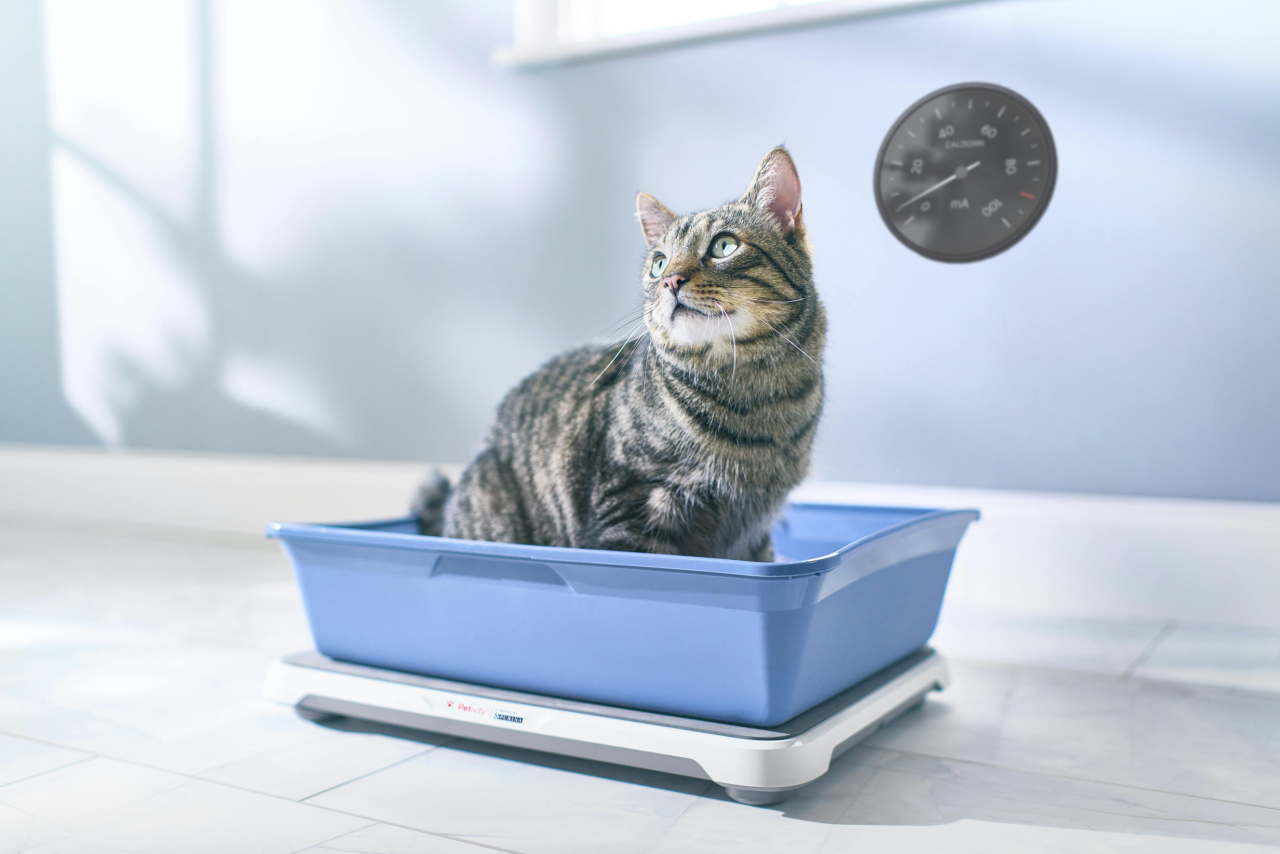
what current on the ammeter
5 mA
